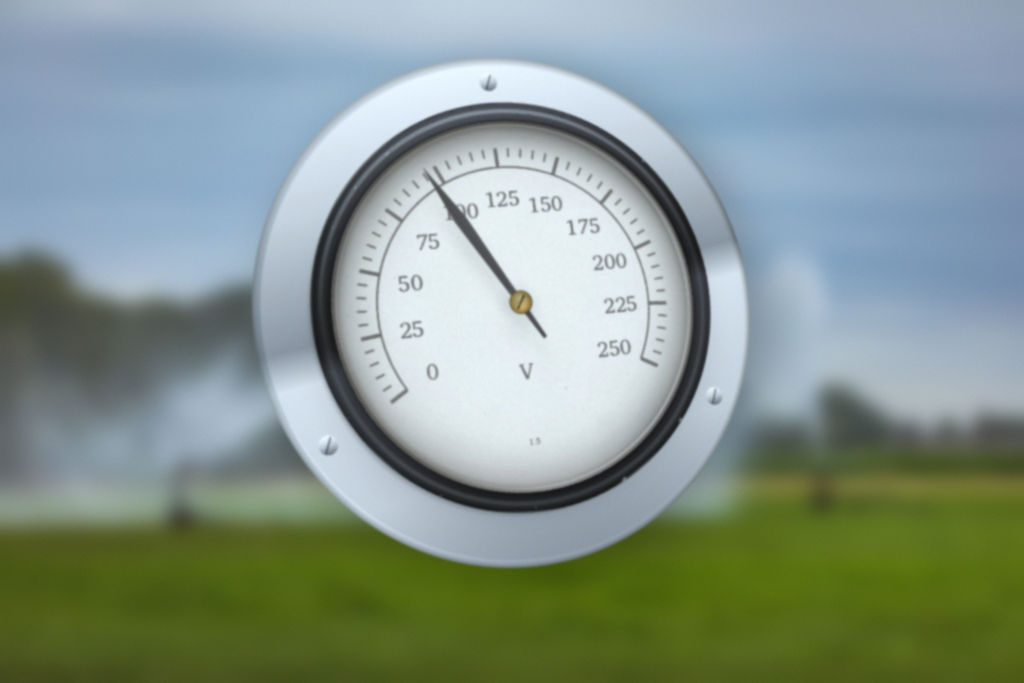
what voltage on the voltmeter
95 V
